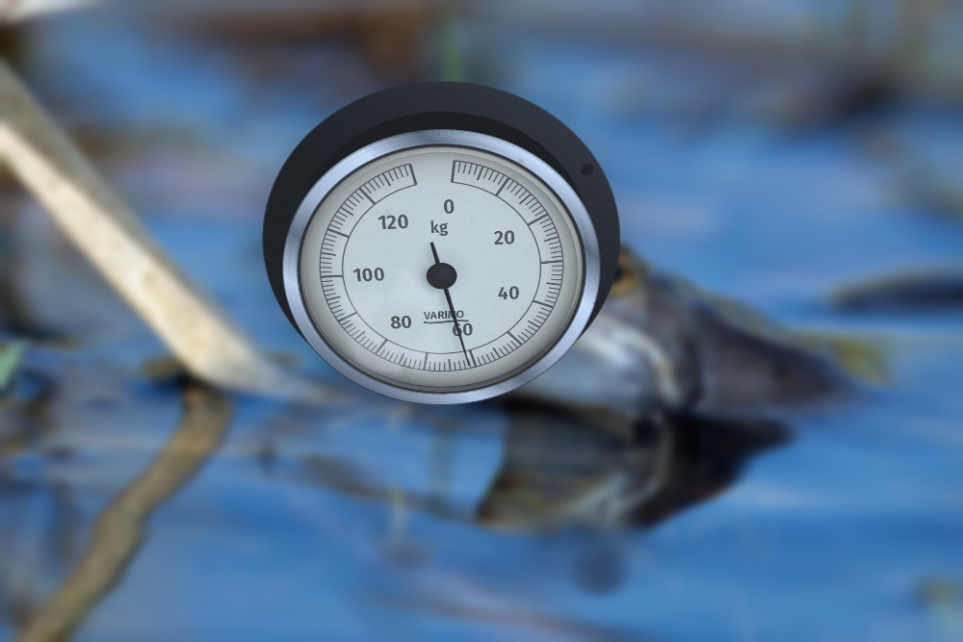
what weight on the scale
61 kg
